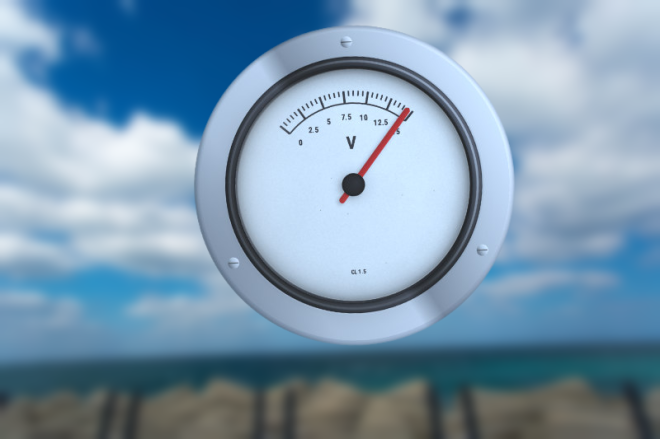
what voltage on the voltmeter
14.5 V
